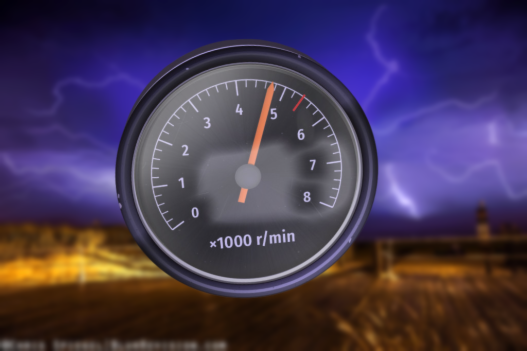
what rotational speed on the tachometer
4700 rpm
